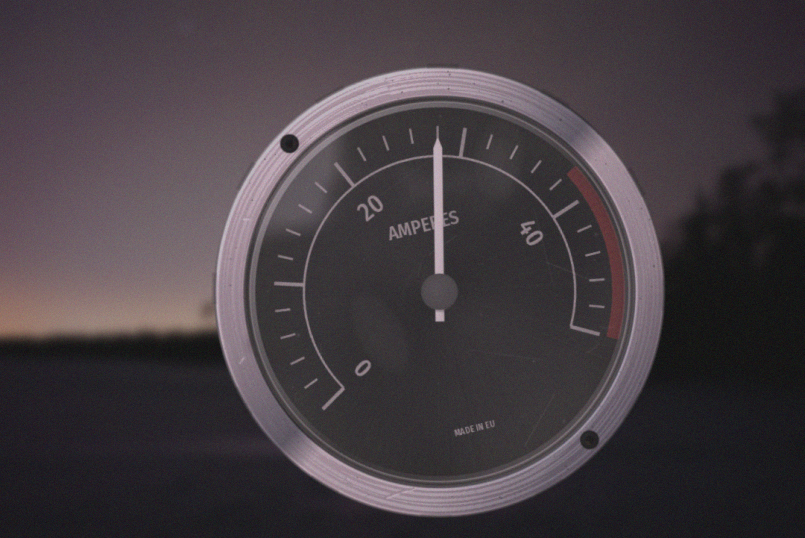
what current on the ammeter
28 A
